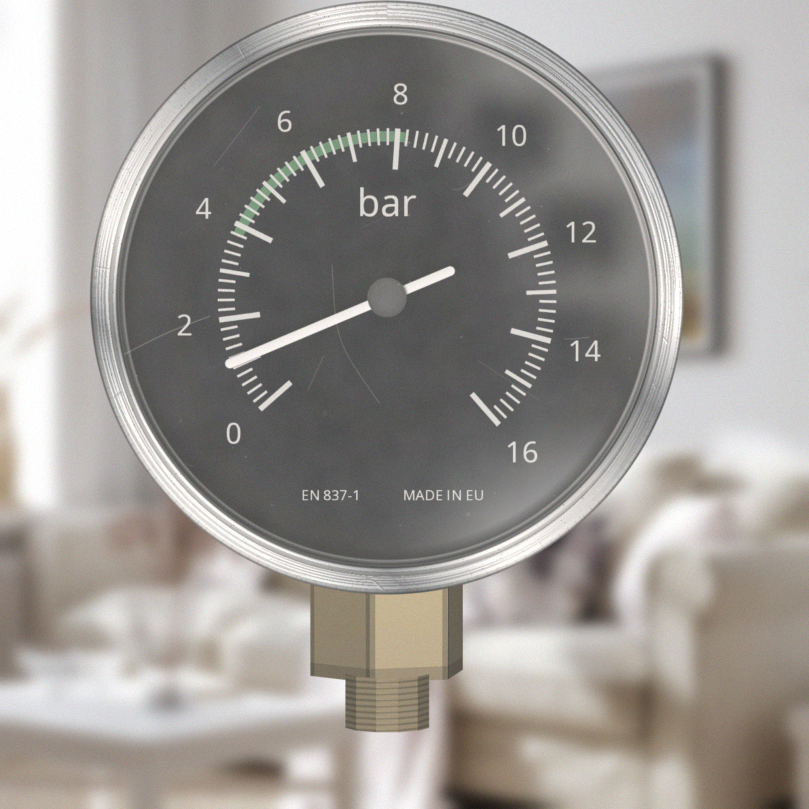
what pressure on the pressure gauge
1.1 bar
